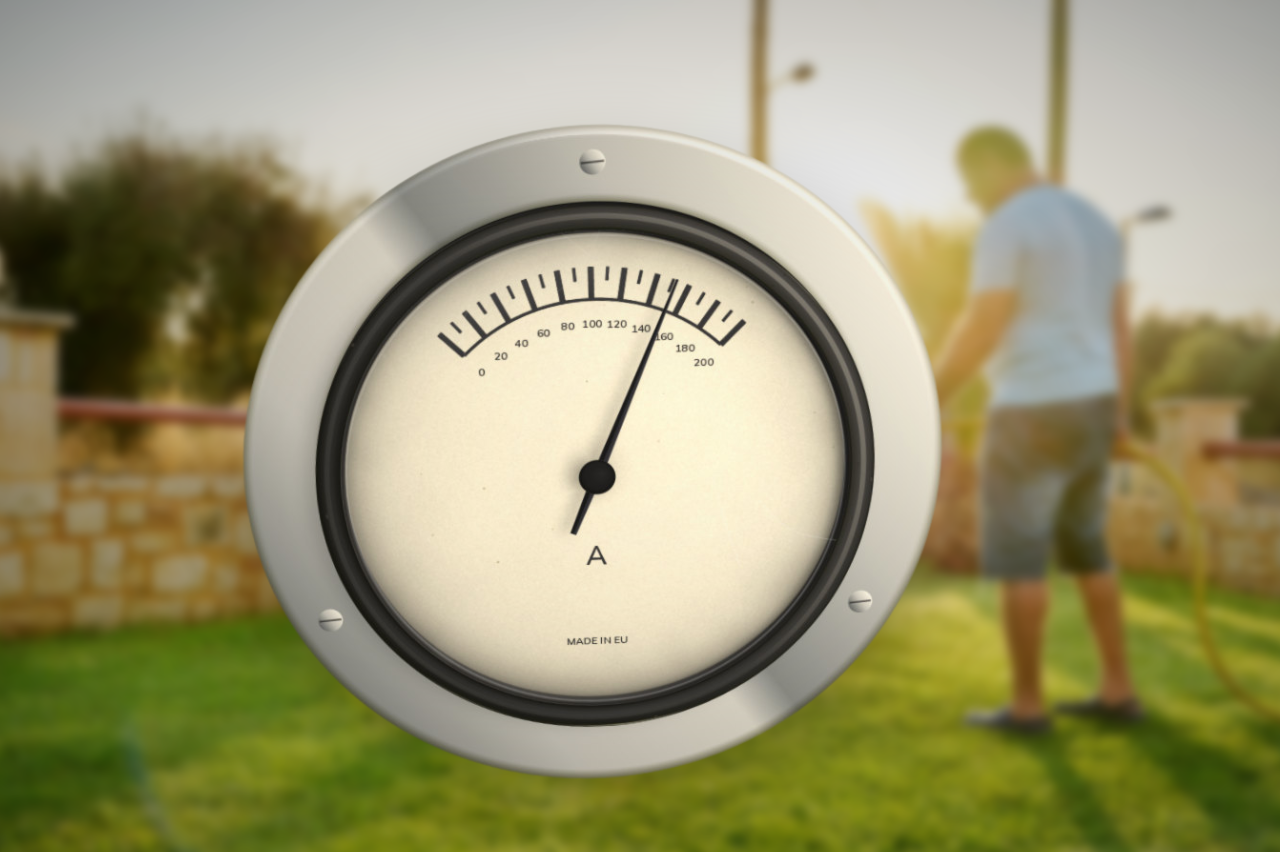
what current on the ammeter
150 A
